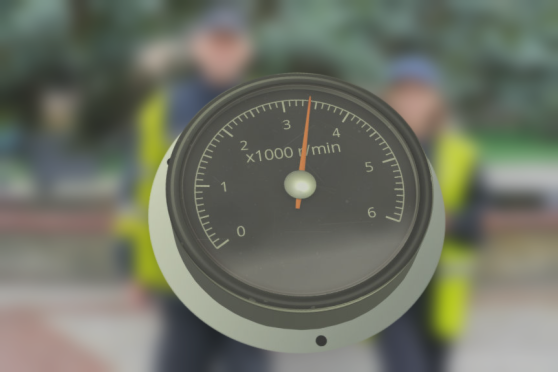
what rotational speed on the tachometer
3400 rpm
